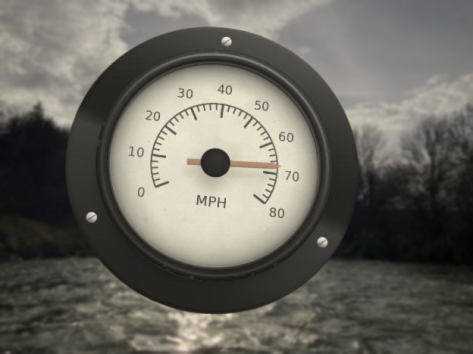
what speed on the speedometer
68 mph
